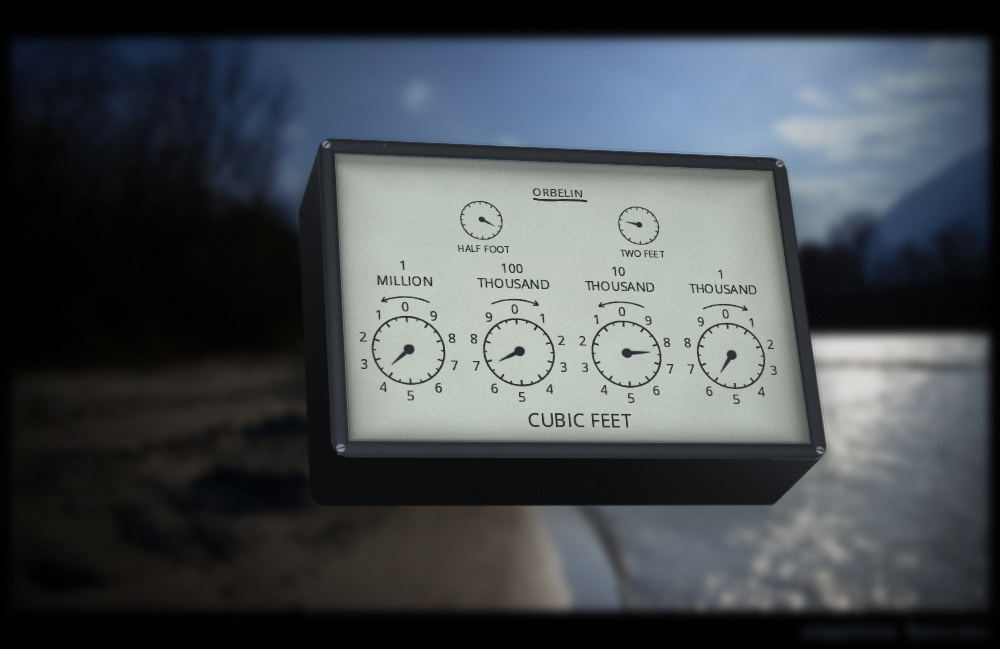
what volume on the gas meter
367600 ft³
